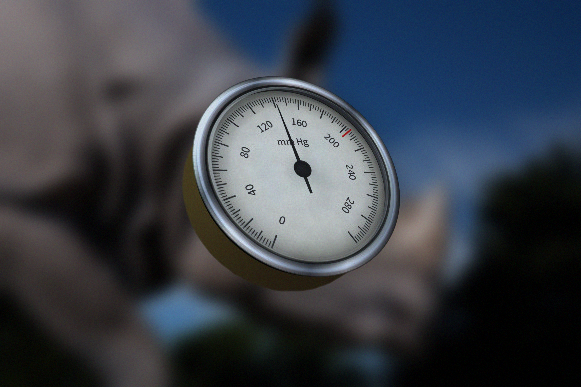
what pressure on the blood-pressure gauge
140 mmHg
